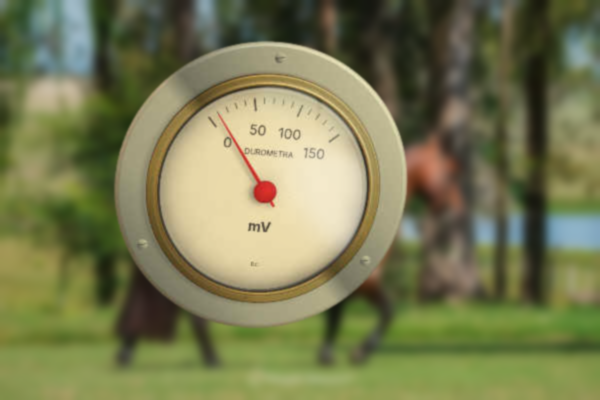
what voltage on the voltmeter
10 mV
